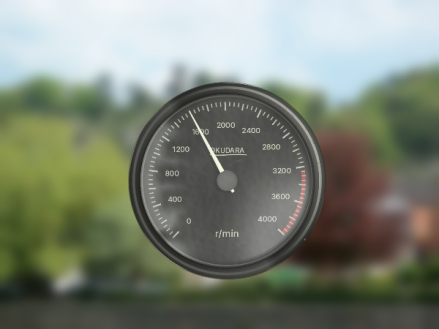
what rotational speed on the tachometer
1600 rpm
